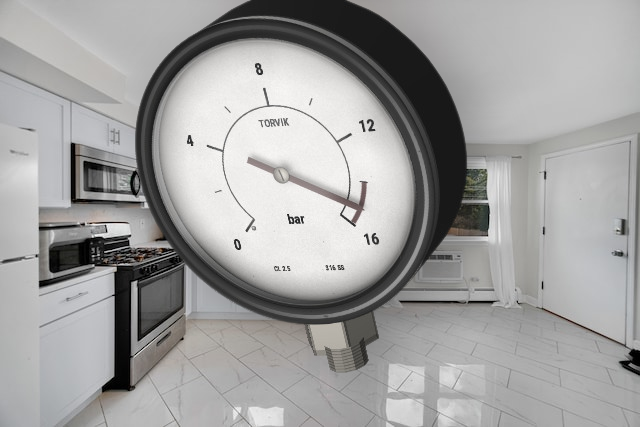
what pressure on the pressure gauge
15 bar
